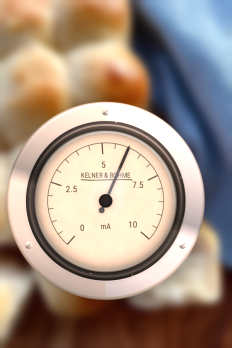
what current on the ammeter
6 mA
